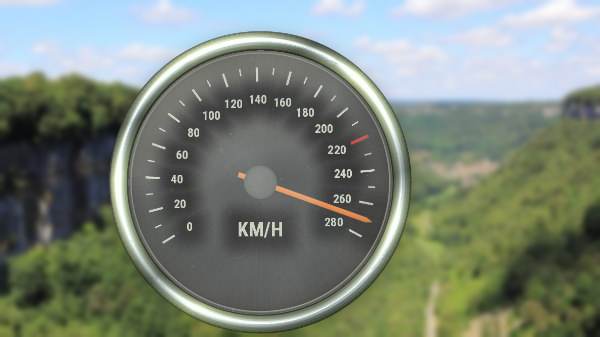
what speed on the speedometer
270 km/h
